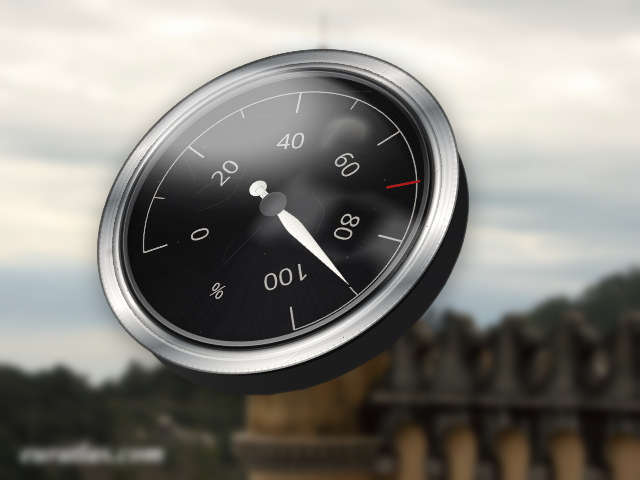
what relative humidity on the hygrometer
90 %
